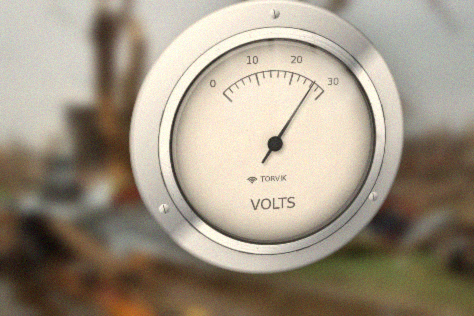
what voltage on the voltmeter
26 V
